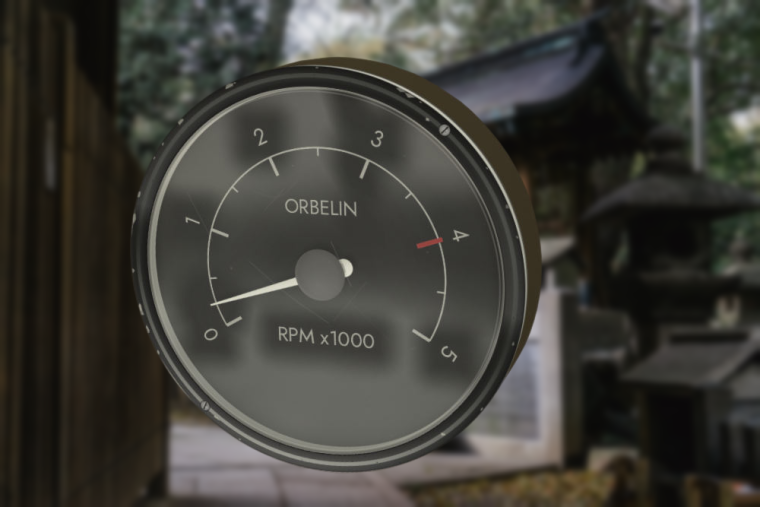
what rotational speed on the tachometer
250 rpm
